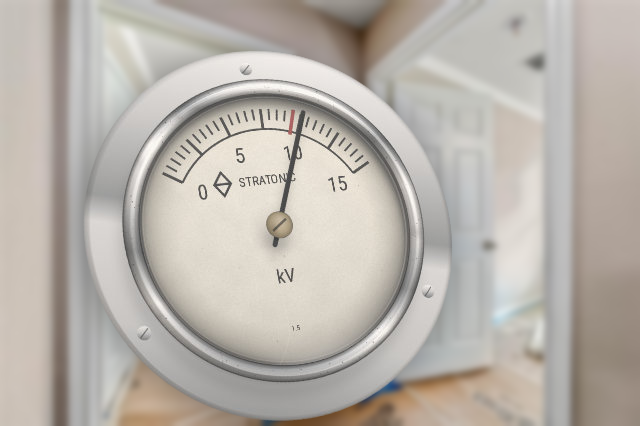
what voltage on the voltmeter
10 kV
